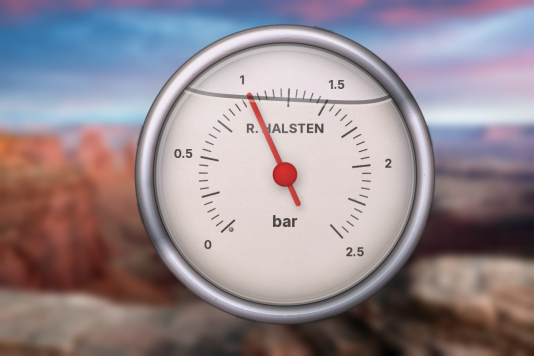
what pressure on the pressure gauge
1 bar
